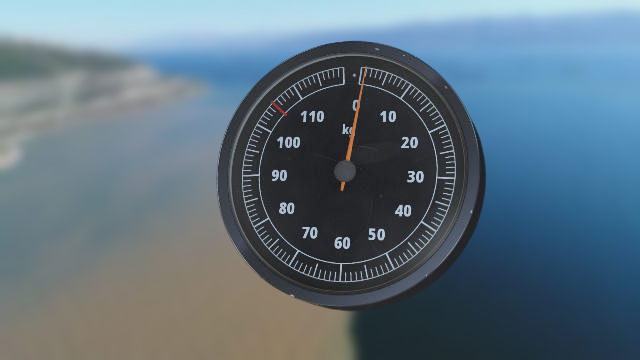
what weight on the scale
1 kg
